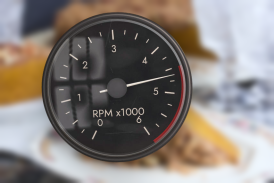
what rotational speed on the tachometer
4625 rpm
